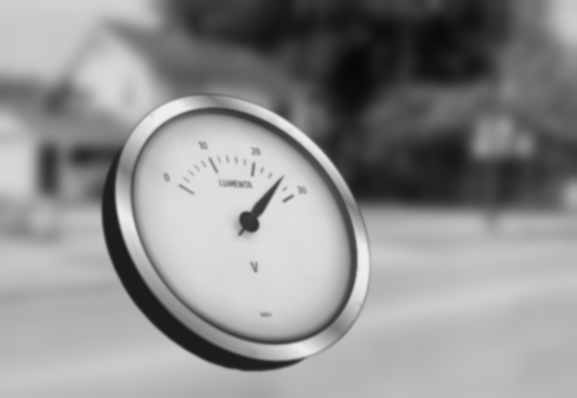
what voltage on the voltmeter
26 V
